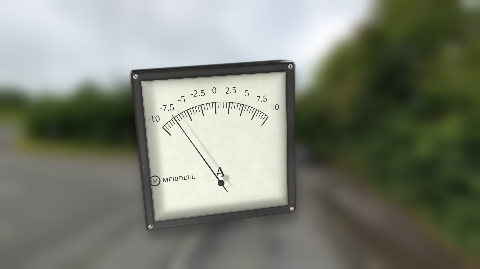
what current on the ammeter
-7.5 A
